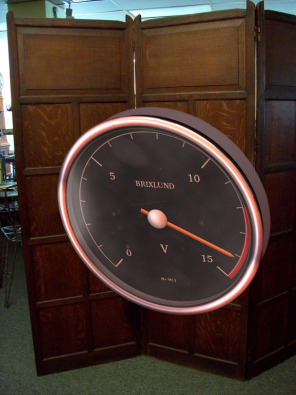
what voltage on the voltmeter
14 V
